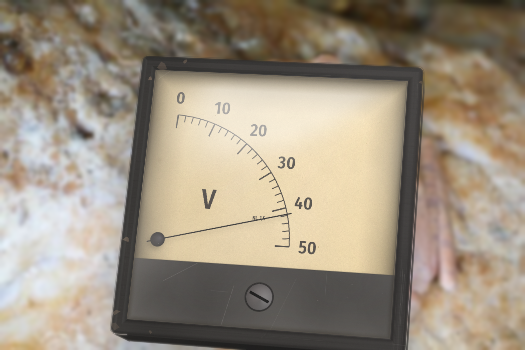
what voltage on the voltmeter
42 V
